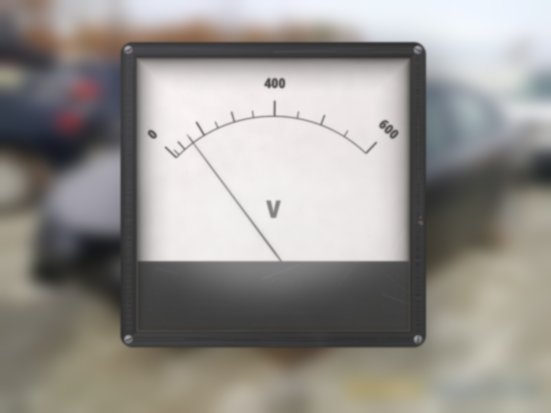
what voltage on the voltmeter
150 V
